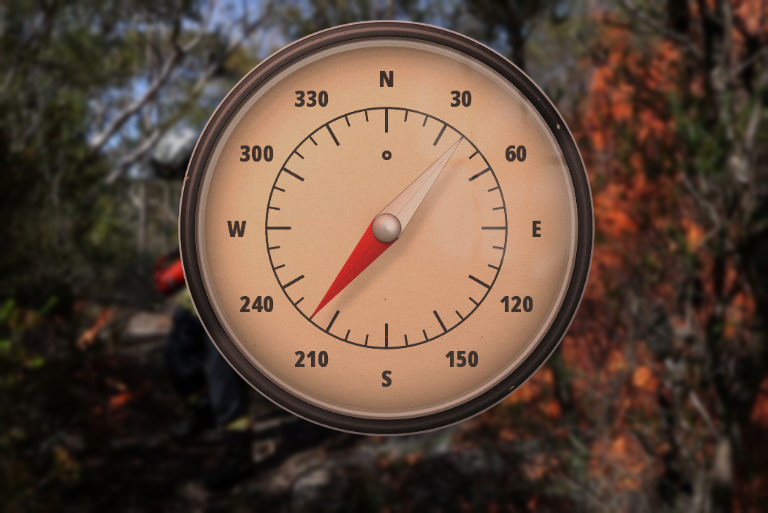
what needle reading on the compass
220 °
